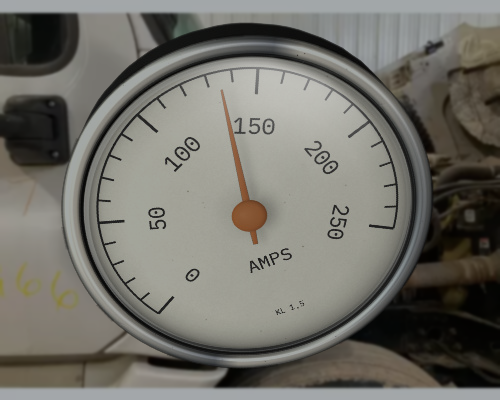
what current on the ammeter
135 A
